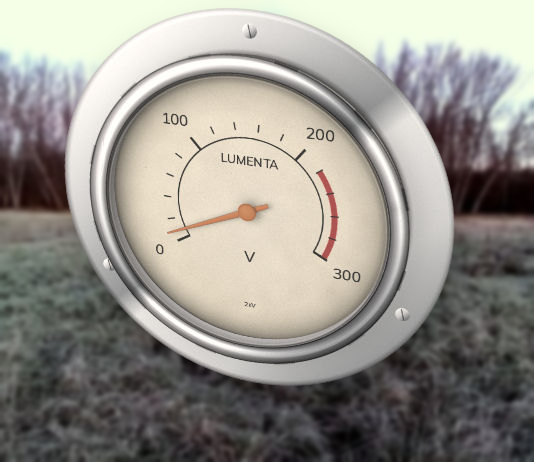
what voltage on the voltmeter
10 V
